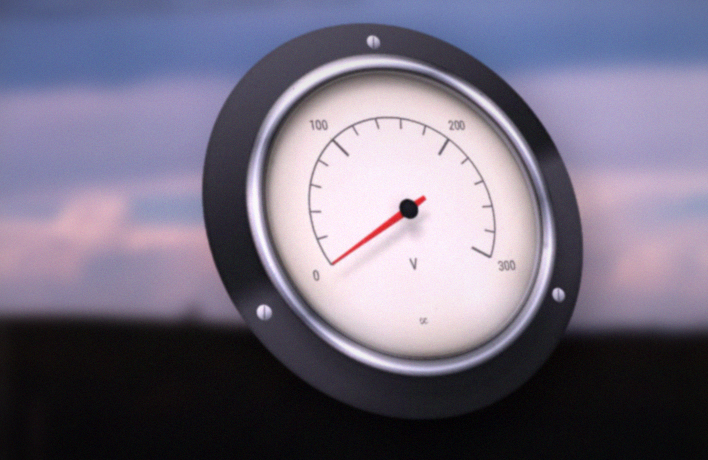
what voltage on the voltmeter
0 V
